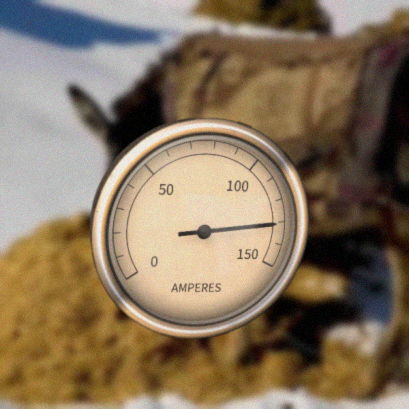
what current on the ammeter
130 A
